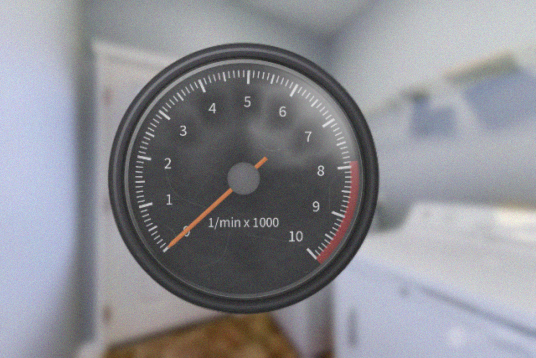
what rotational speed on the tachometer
0 rpm
